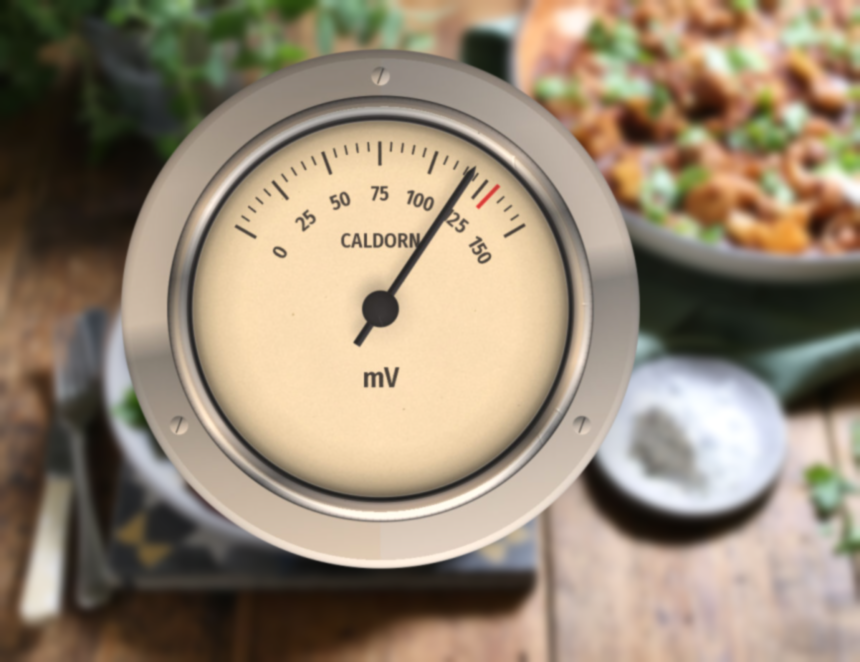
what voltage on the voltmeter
117.5 mV
